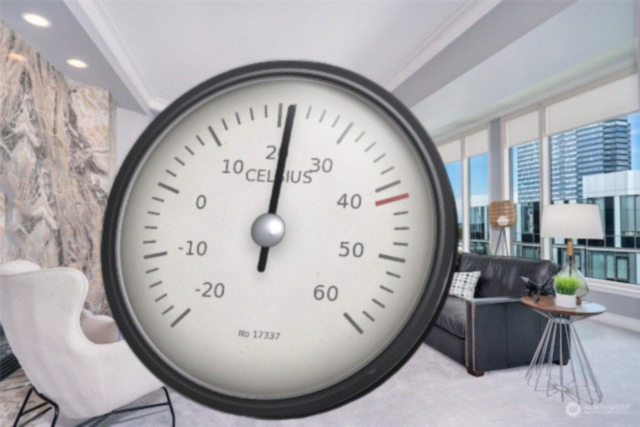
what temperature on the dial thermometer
22 °C
